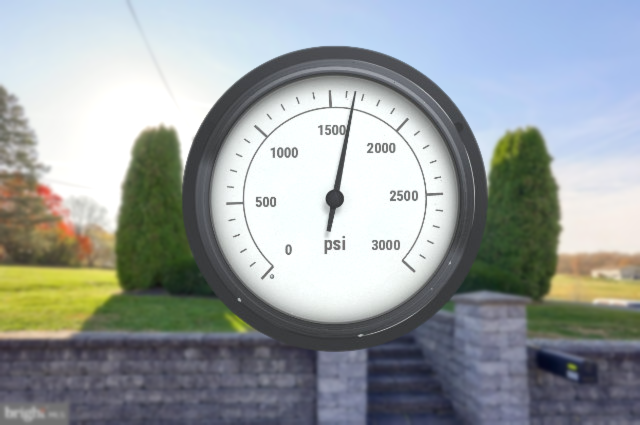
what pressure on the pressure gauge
1650 psi
